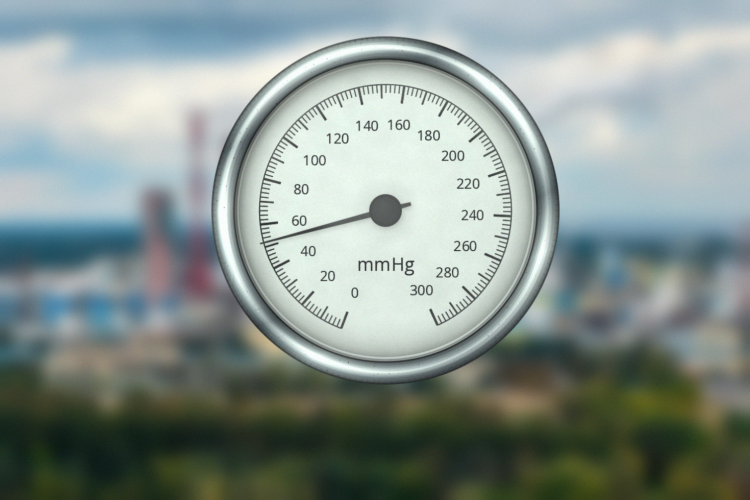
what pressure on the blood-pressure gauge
52 mmHg
